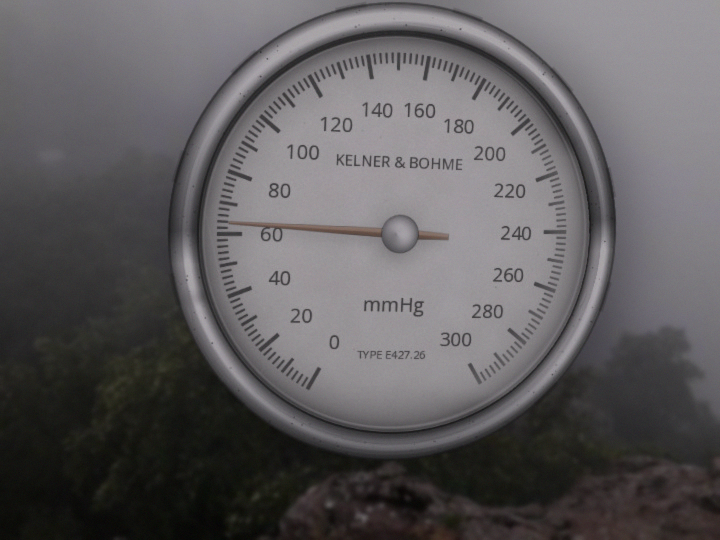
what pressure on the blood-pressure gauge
64 mmHg
